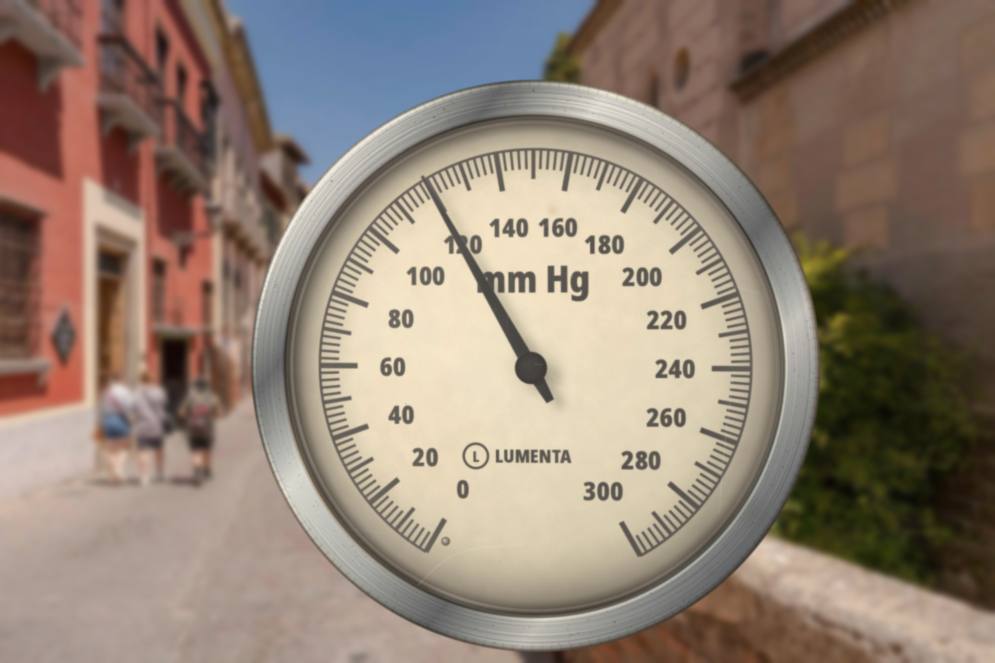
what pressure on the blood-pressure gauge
120 mmHg
